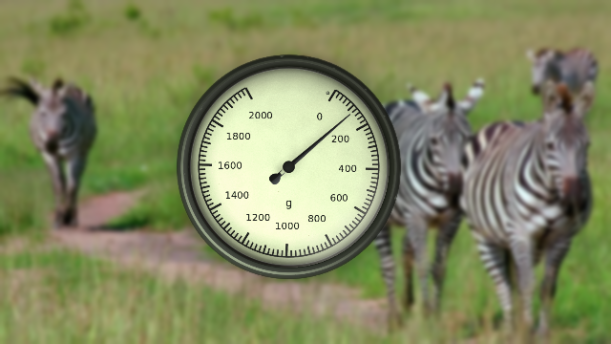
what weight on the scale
120 g
